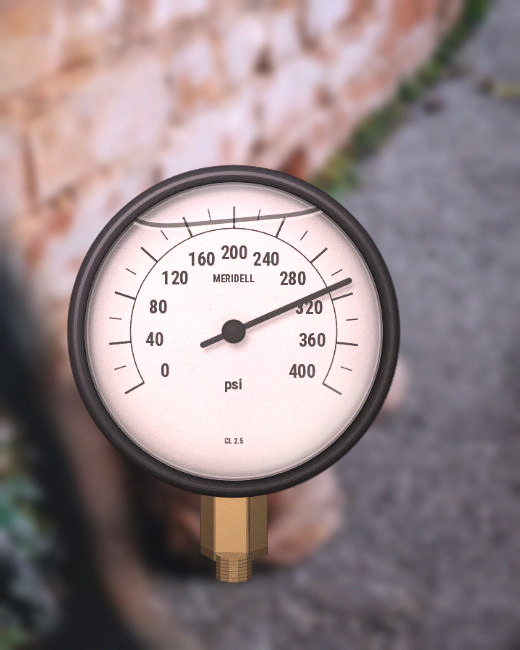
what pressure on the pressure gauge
310 psi
